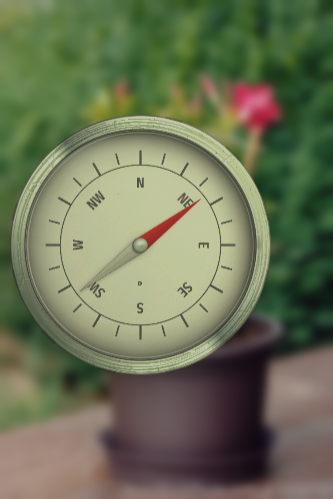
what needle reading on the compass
52.5 °
